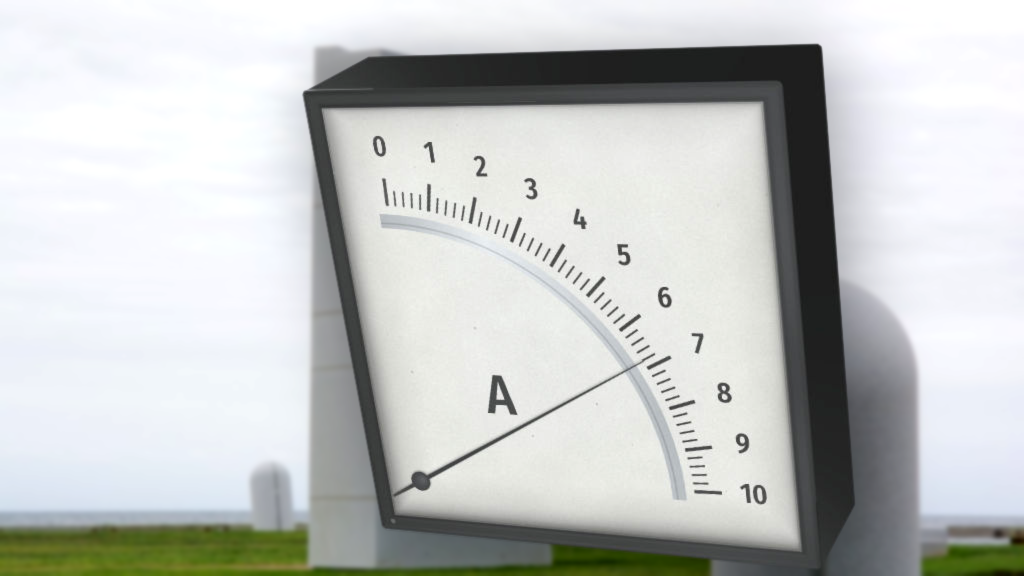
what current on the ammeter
6.8 A
